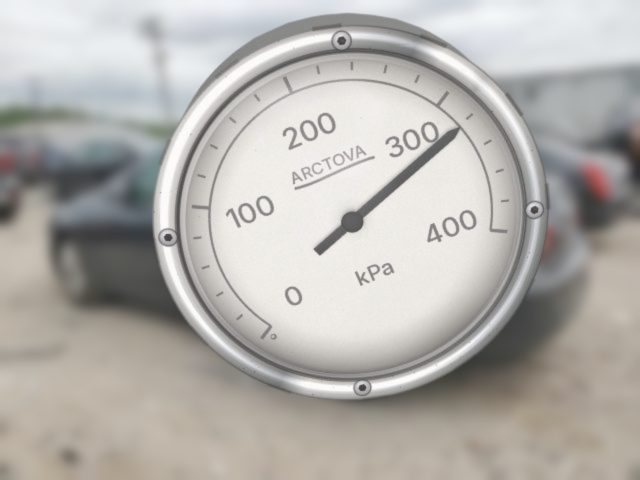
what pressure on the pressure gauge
320 kPa
